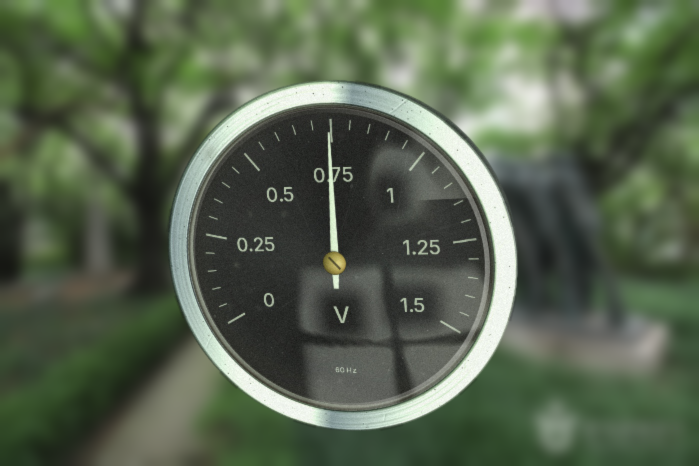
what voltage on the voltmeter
0.75 V
